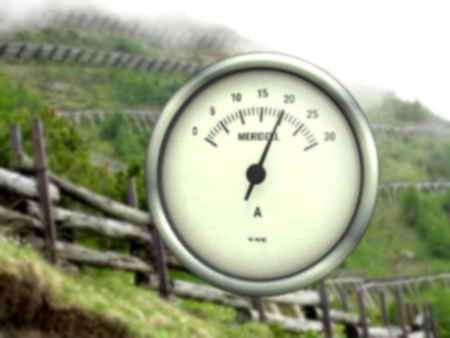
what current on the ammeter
20 A
